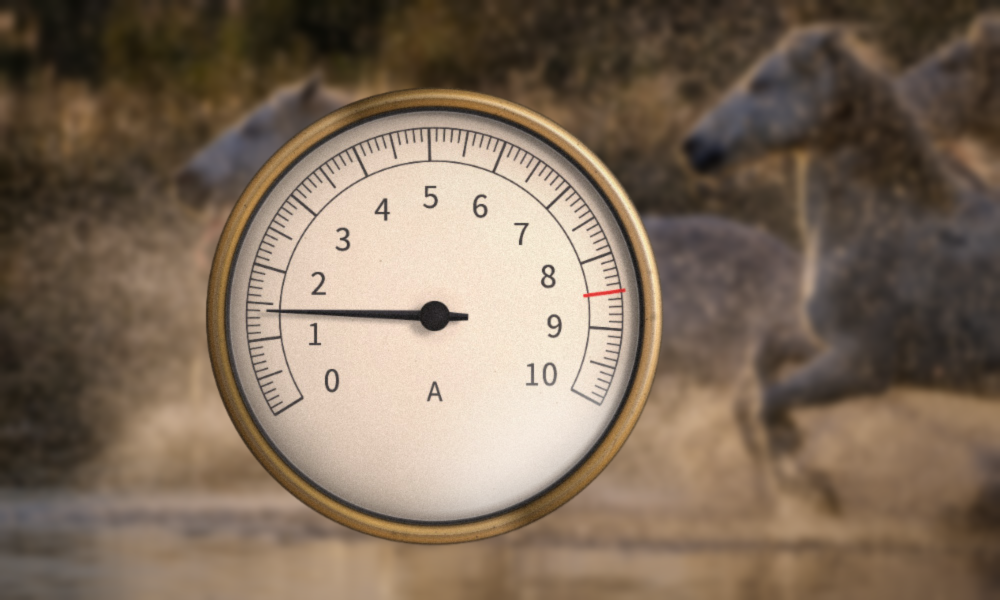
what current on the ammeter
1.4 A
